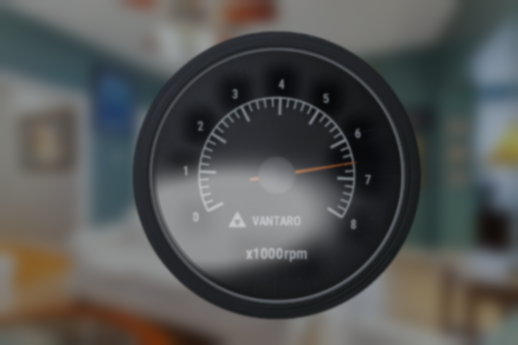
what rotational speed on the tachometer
6600 rpm
